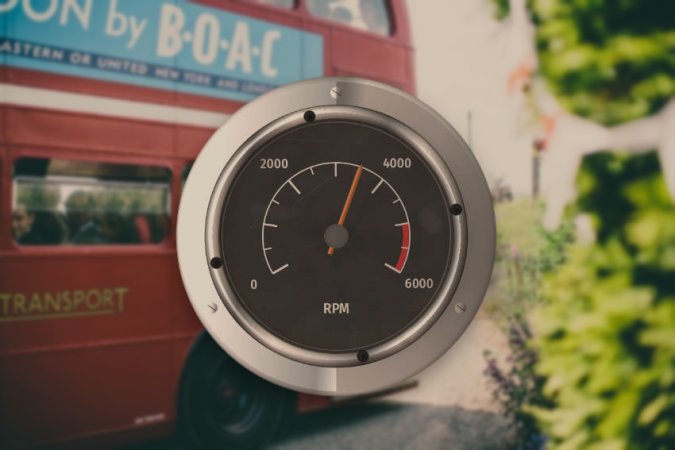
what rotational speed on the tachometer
3500 rpm
